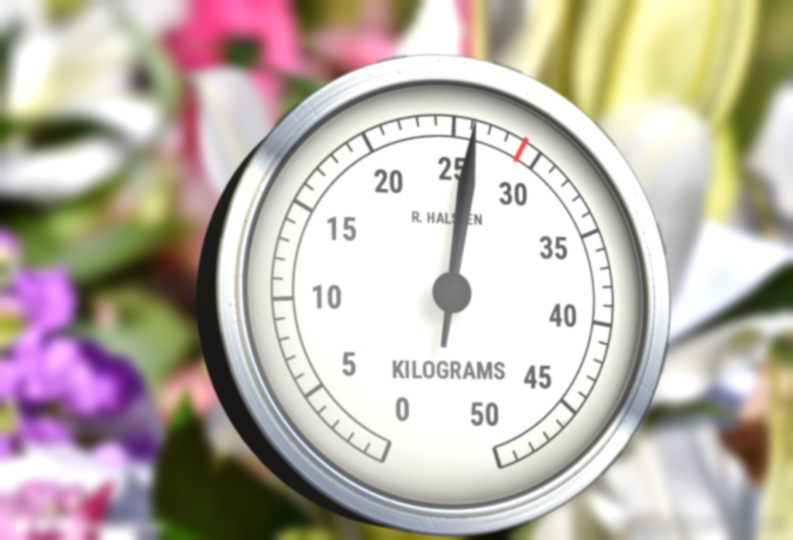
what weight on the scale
26 kg
